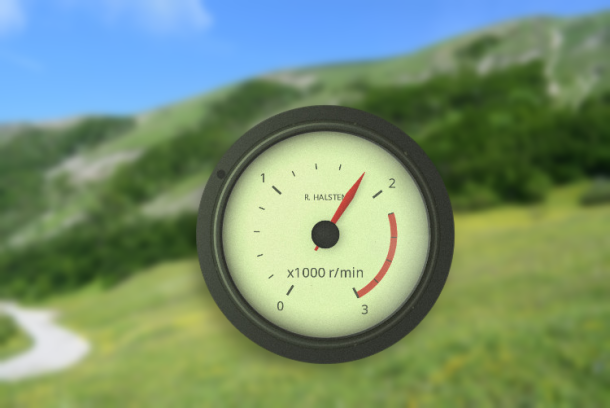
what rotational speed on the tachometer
1800 rpm
